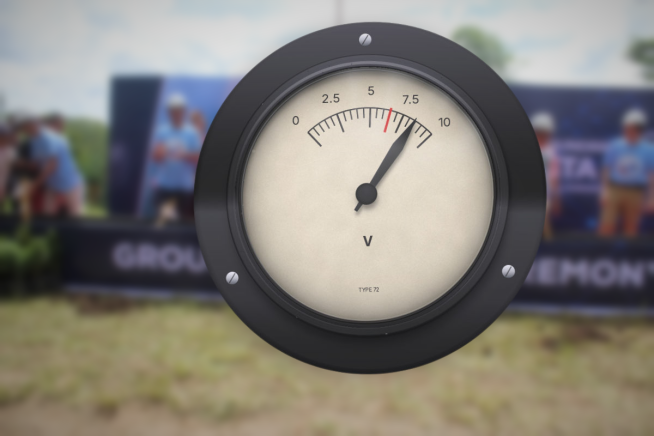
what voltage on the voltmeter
8.5 V
